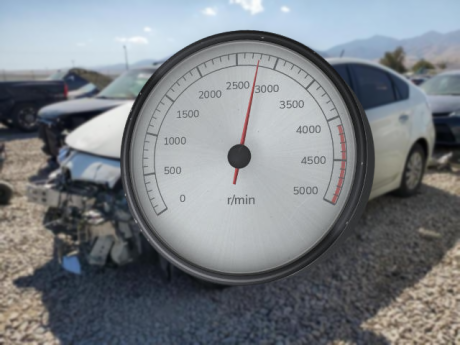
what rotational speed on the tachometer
2800 rpm
